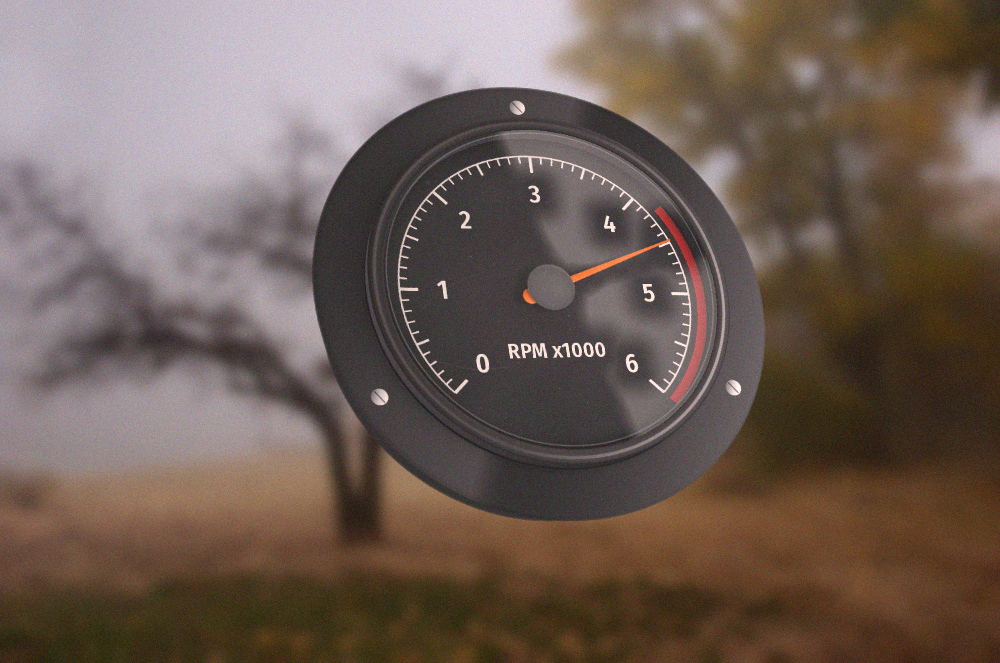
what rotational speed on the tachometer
4500 rpm
